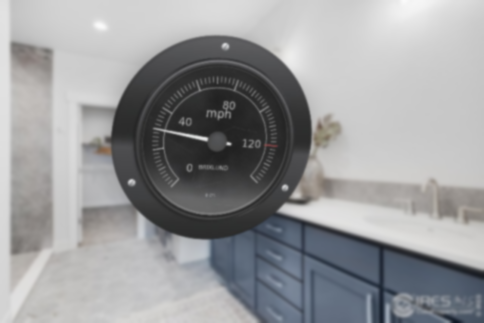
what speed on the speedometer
30 mph
